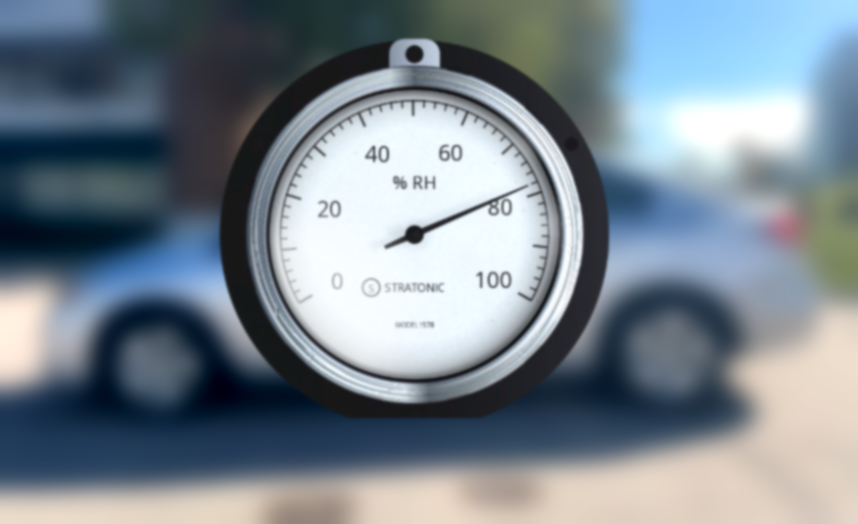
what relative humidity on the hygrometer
78 %
